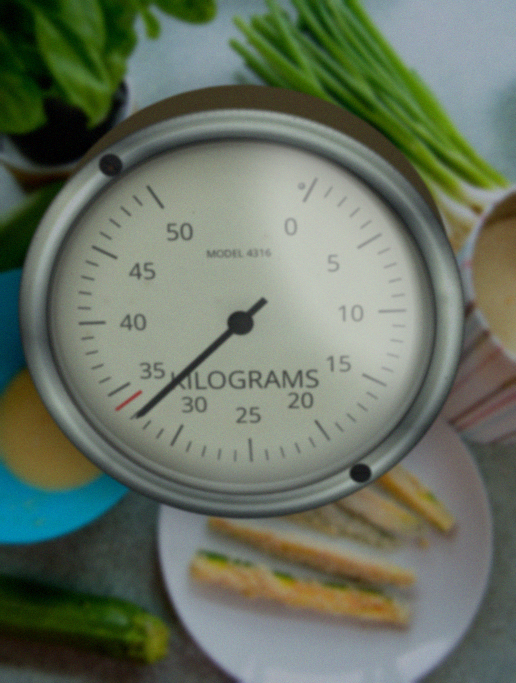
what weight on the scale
33 kg
